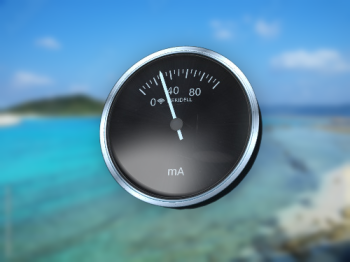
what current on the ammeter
30 mA
